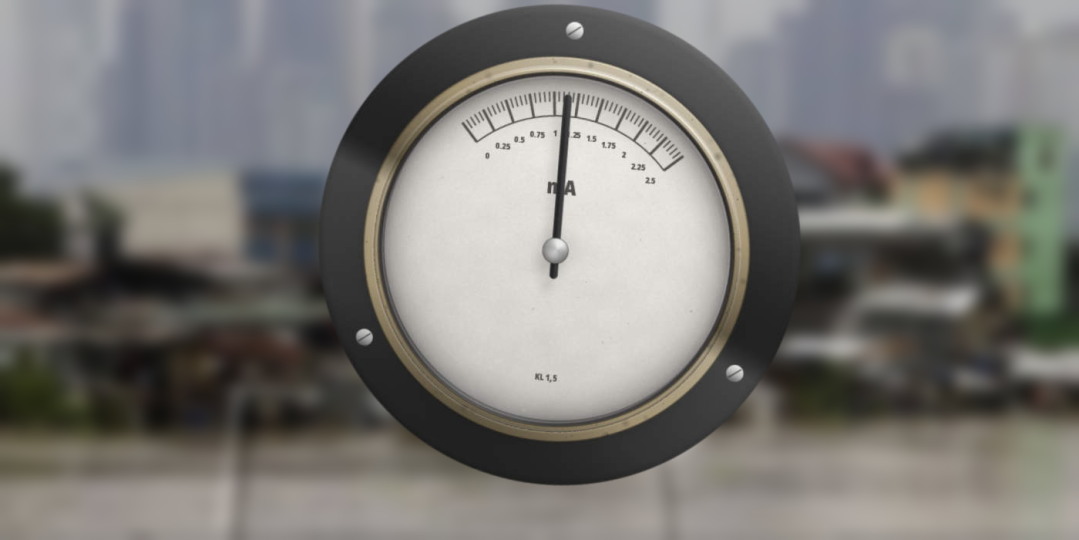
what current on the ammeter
1.15 mA
